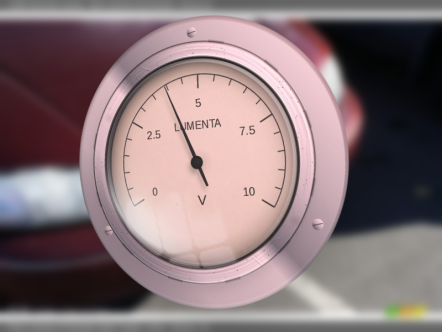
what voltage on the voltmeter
4 V
